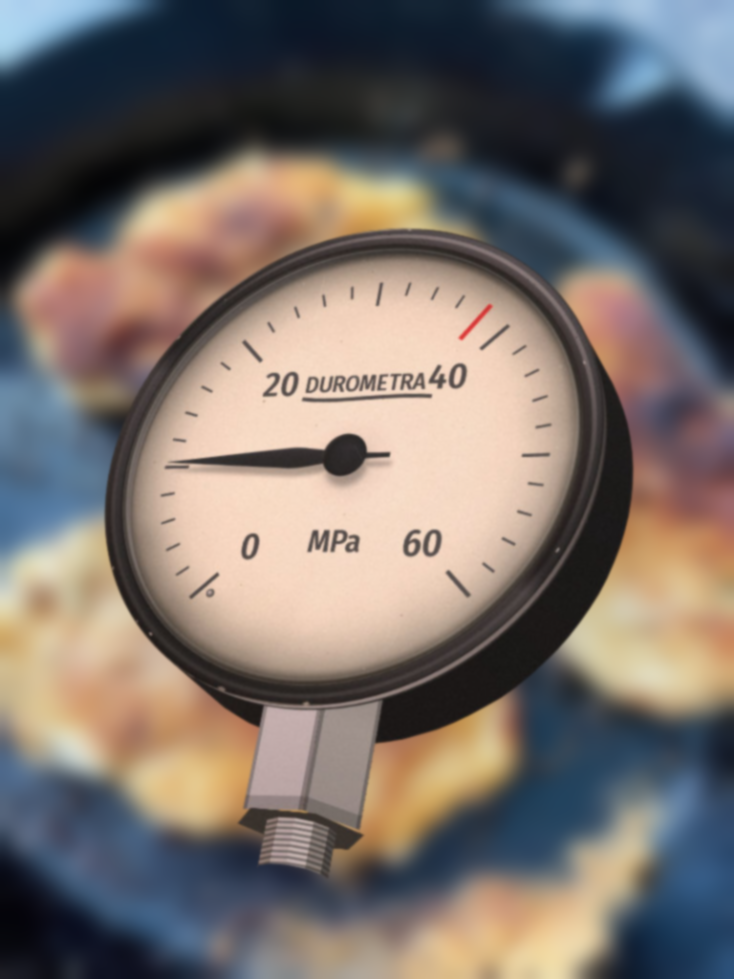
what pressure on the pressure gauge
10 MPa
